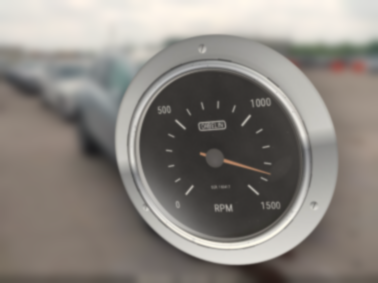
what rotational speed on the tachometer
1350 rpm
